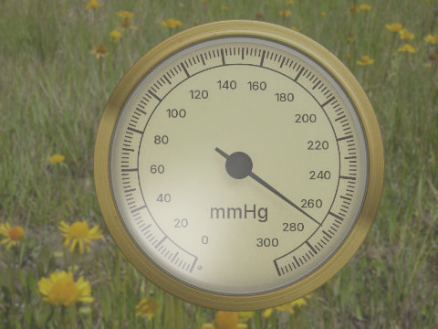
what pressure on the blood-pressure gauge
268 mmHg
